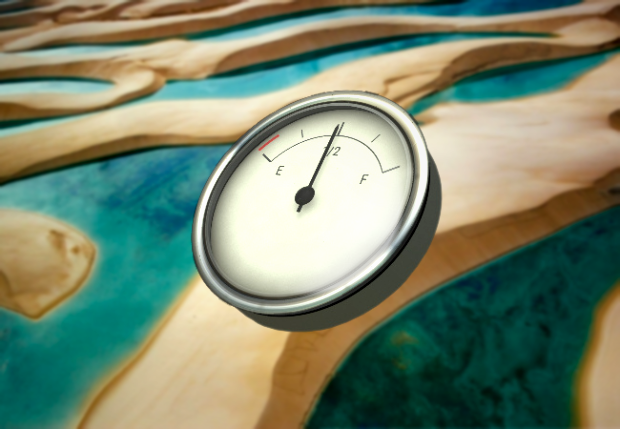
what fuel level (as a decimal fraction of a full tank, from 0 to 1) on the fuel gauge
0.5
